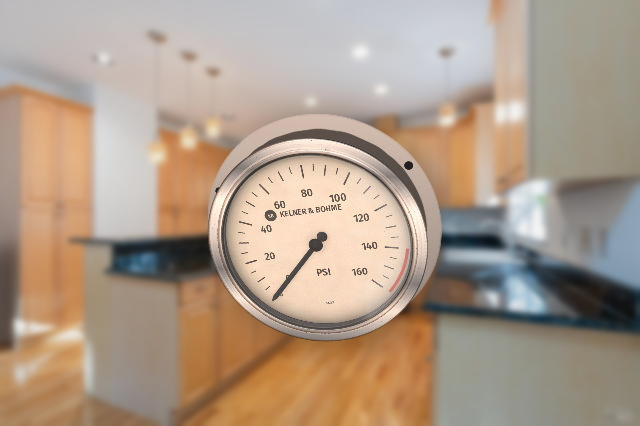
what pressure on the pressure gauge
0 psi
